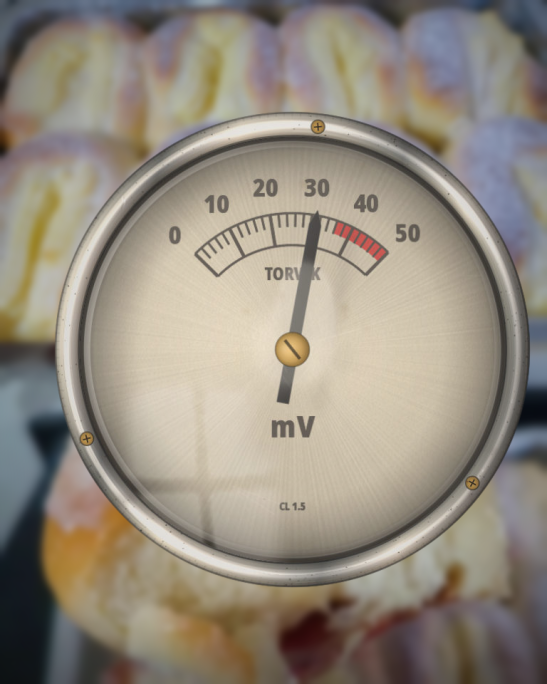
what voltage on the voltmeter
31 mV
